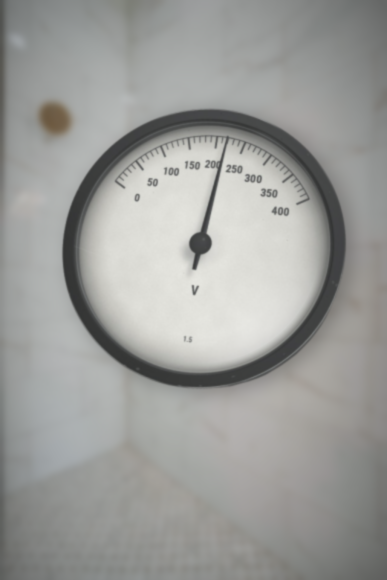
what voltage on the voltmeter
220 V
